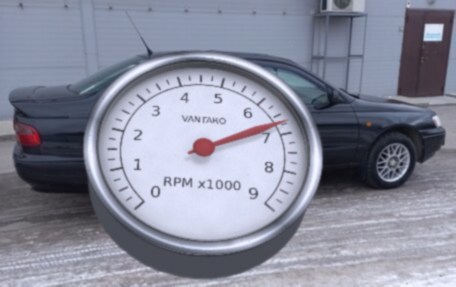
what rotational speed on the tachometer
6750 rpm
